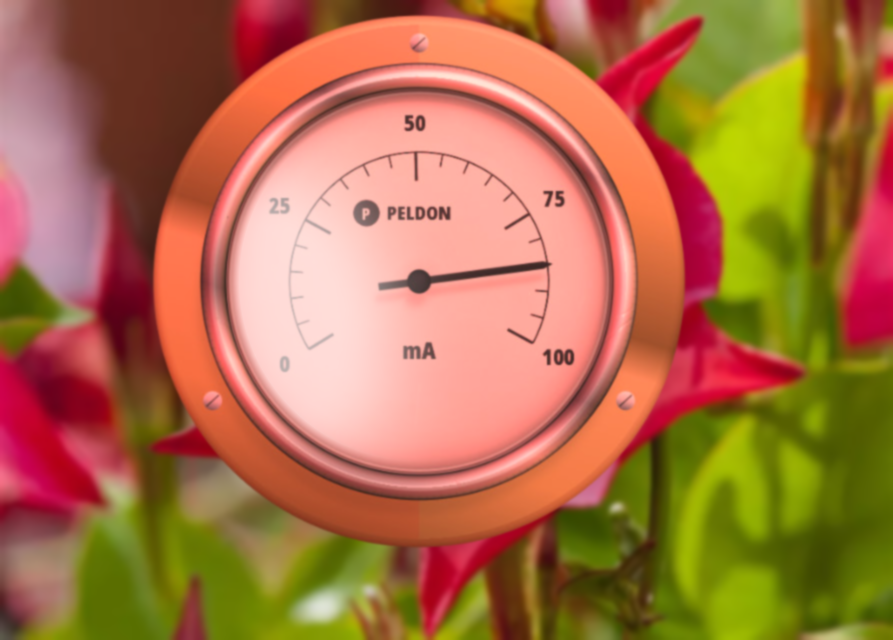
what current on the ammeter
85 mA
